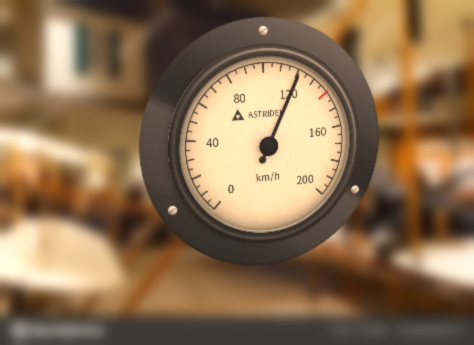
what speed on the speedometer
120 km/h
